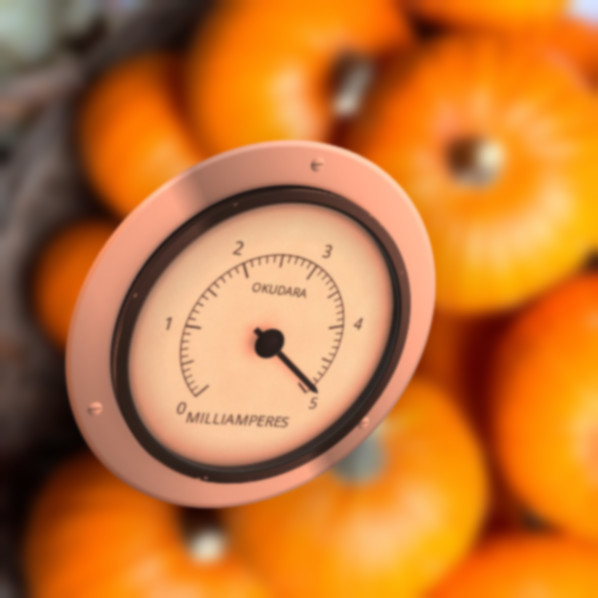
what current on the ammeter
4.9 mA
